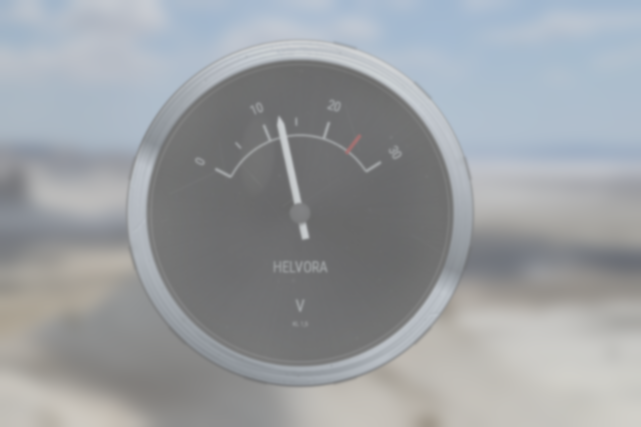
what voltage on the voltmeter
12.5 V
